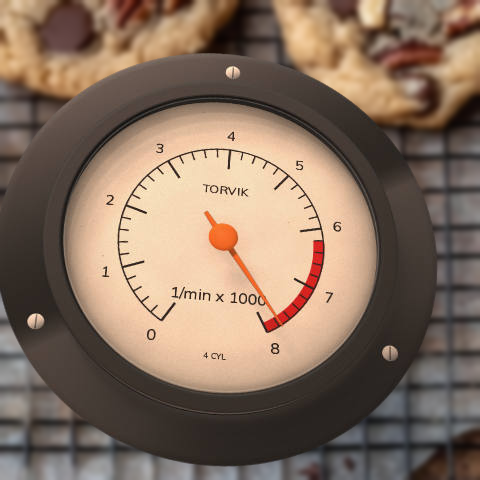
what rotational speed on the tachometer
7800 rpm
